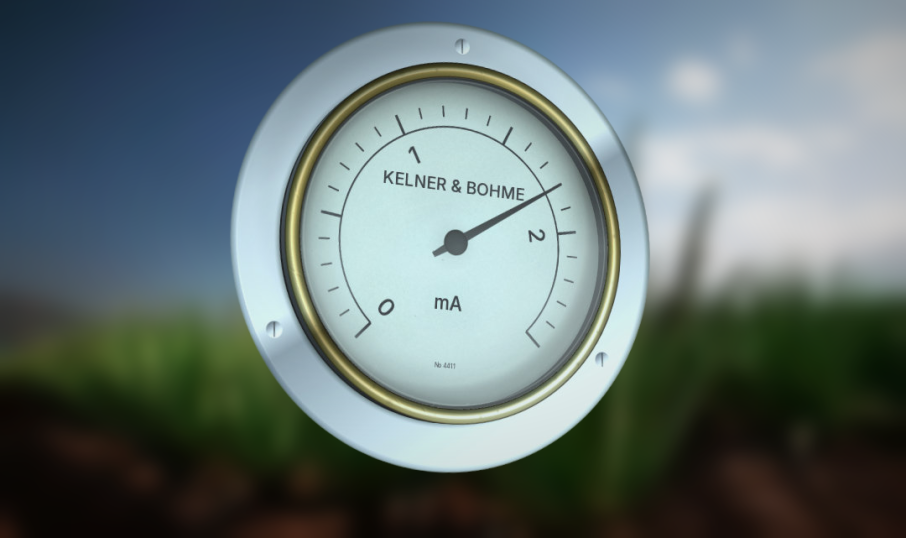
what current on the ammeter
1.8 mA
